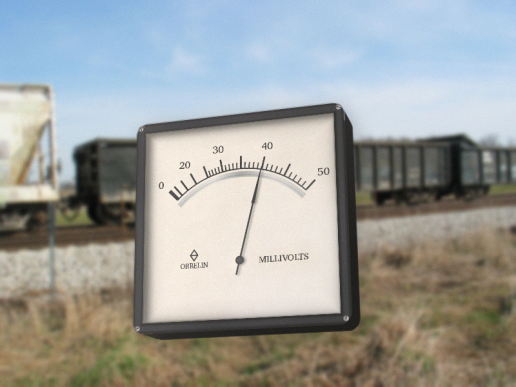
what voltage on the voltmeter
40 mV
